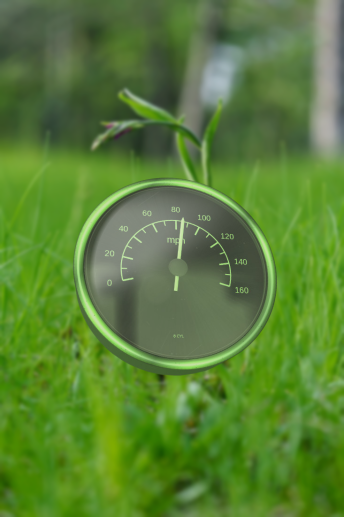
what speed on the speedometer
85 mph
